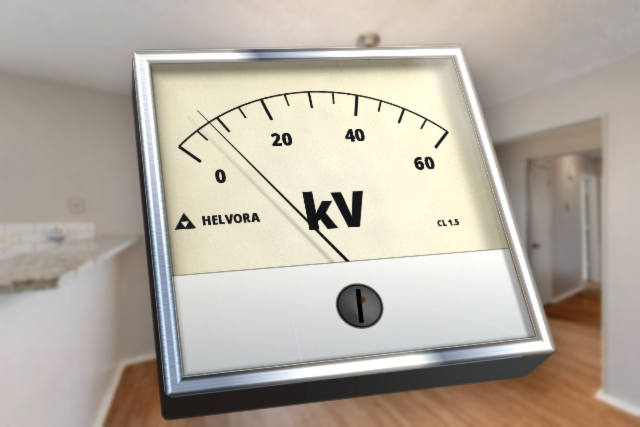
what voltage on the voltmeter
7.5 kV
